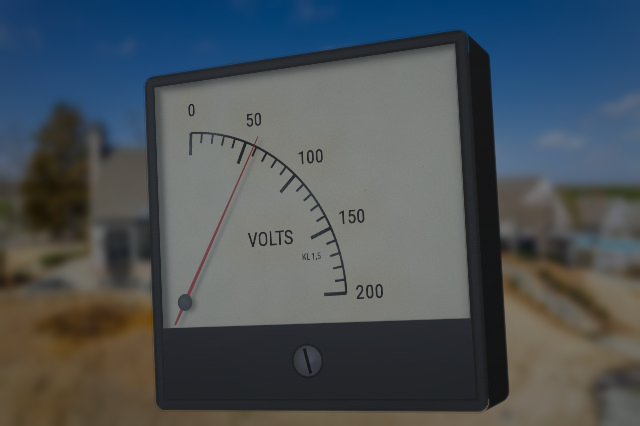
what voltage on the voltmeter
60 V
